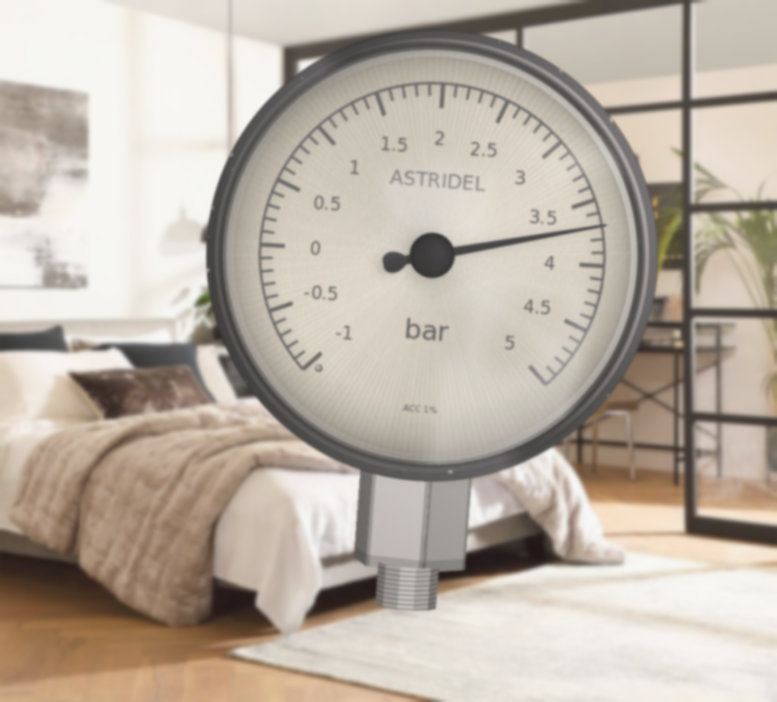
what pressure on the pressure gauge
3.7 bar
